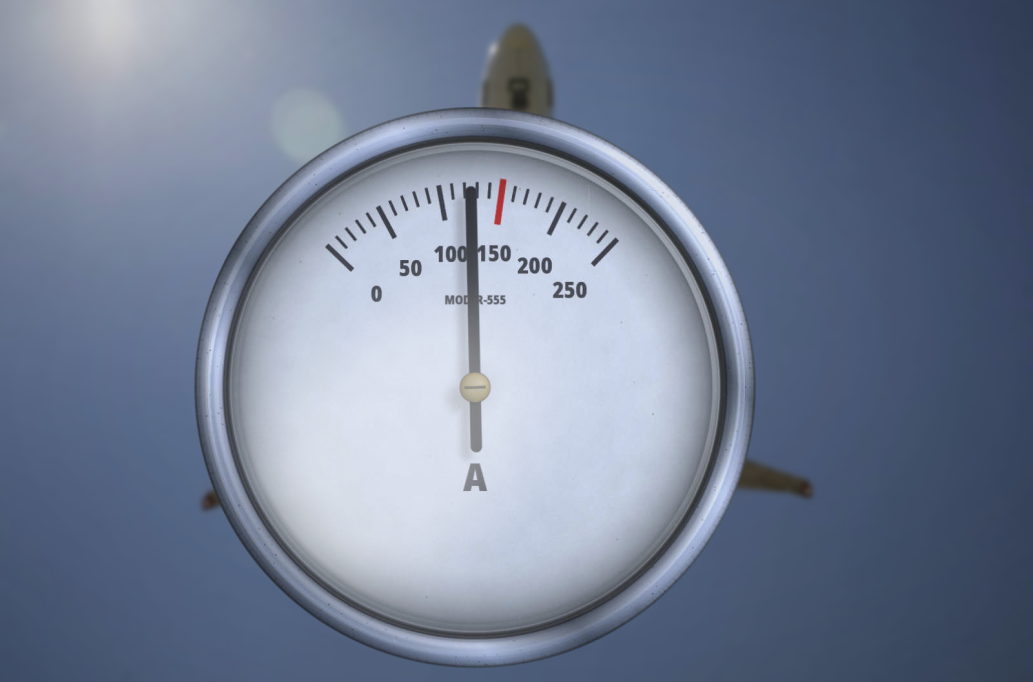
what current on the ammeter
125 A
